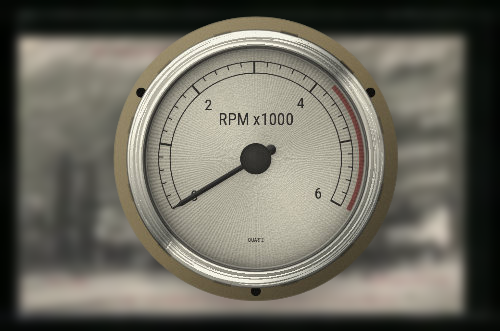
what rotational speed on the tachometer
0 rpm
